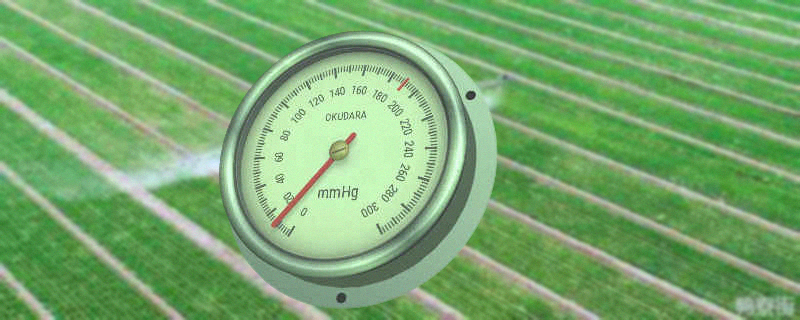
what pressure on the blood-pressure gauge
10 mmHg
